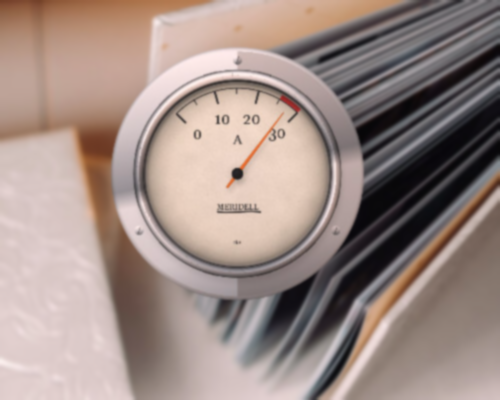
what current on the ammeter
27.5 A
